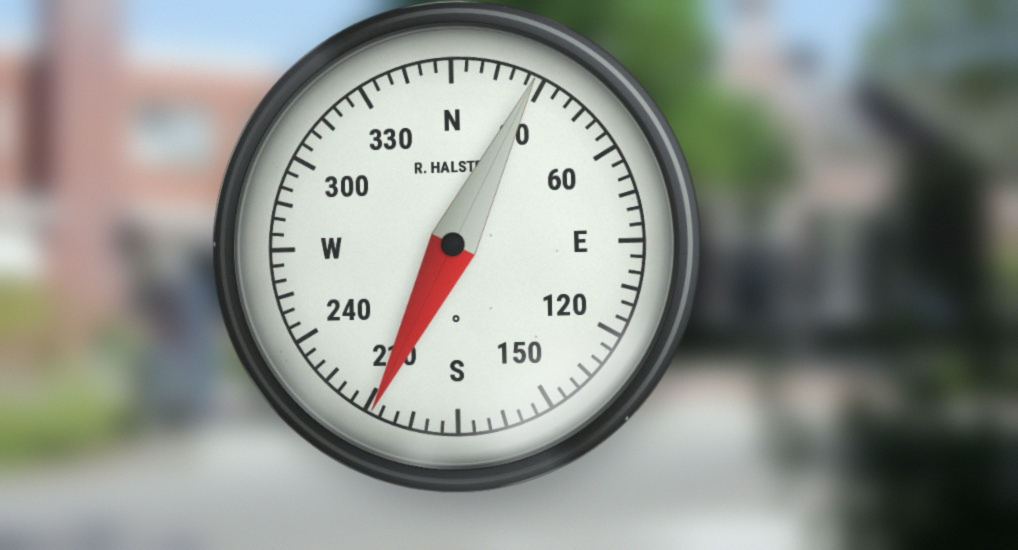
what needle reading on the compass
207.5 °
